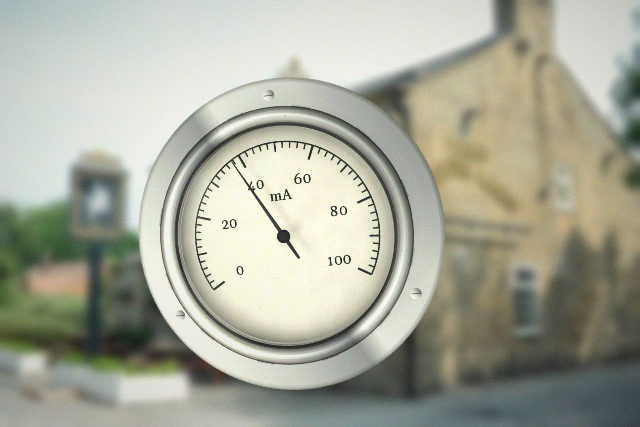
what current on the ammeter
38 mA
